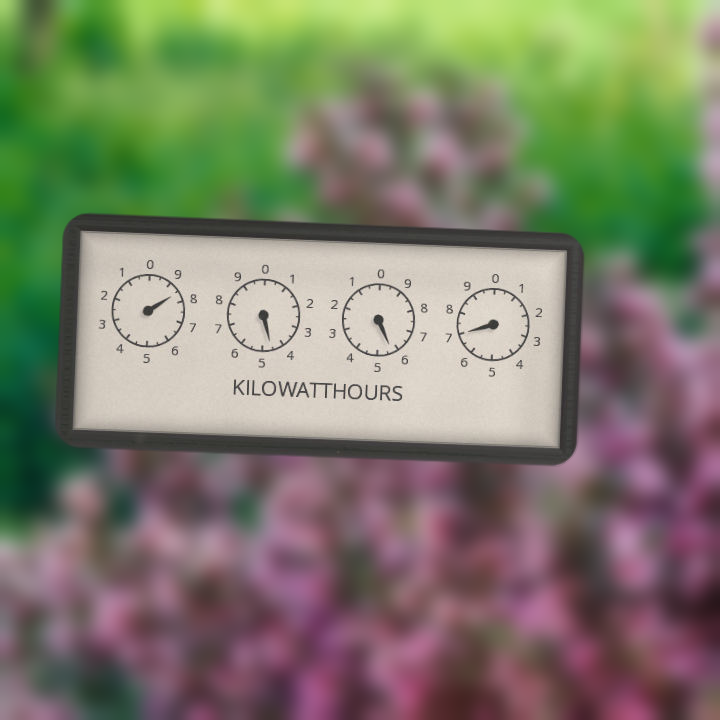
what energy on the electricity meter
8457 kWh
